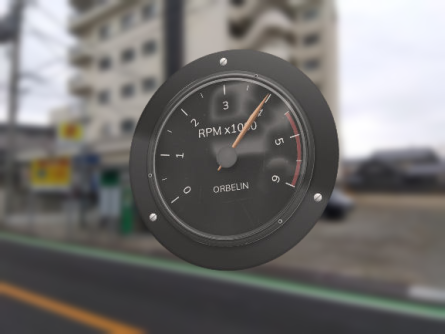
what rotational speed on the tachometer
4000 rpm
